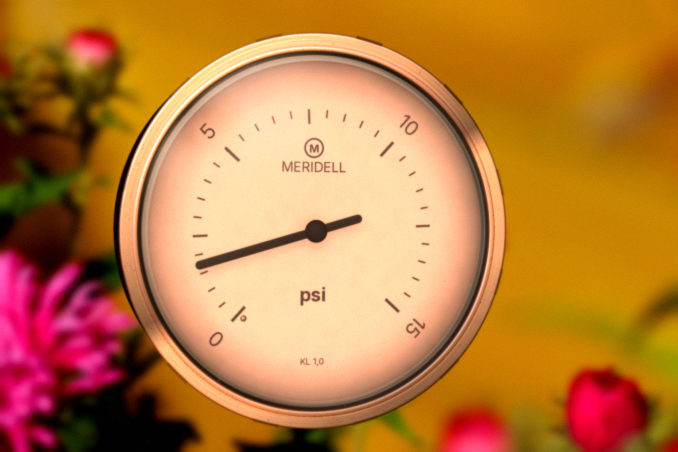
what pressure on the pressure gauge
1.75 psi
